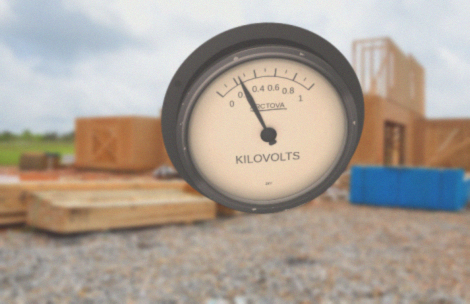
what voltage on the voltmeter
0.25 kV
